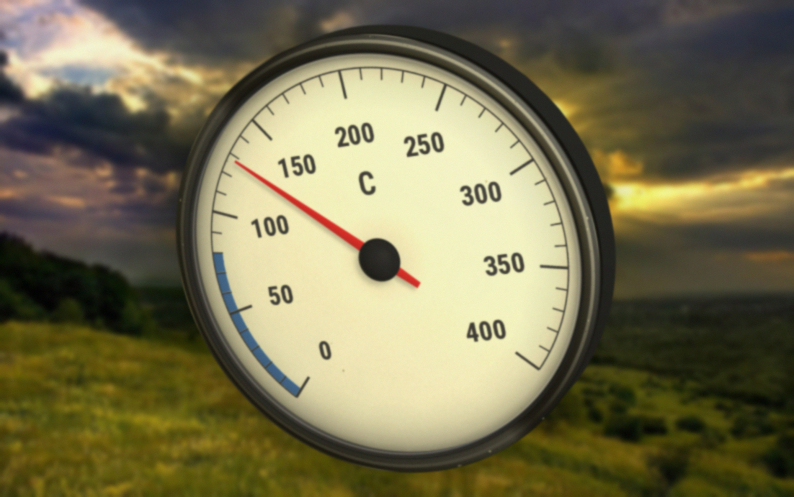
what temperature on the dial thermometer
130 °C
